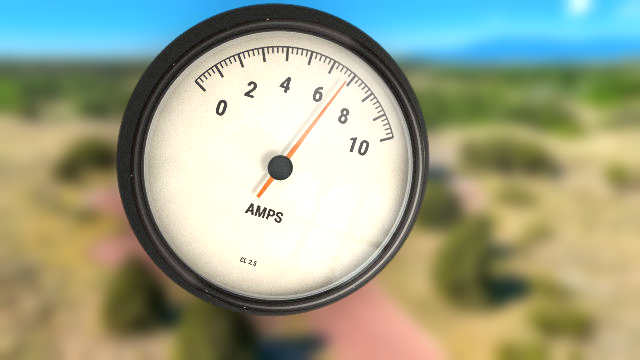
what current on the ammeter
6.8 A
